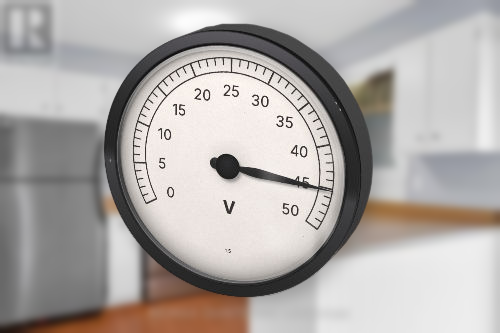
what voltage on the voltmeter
45 V
